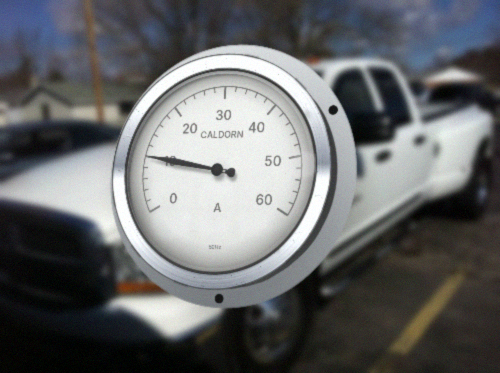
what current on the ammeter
10 A
